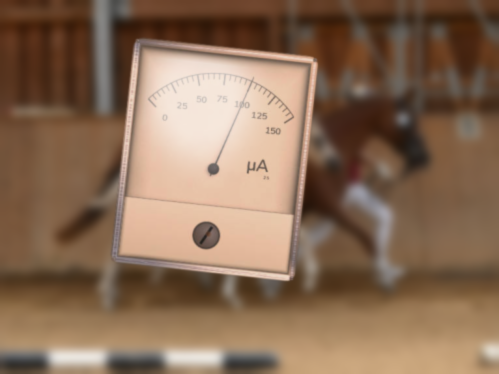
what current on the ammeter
100 µA
